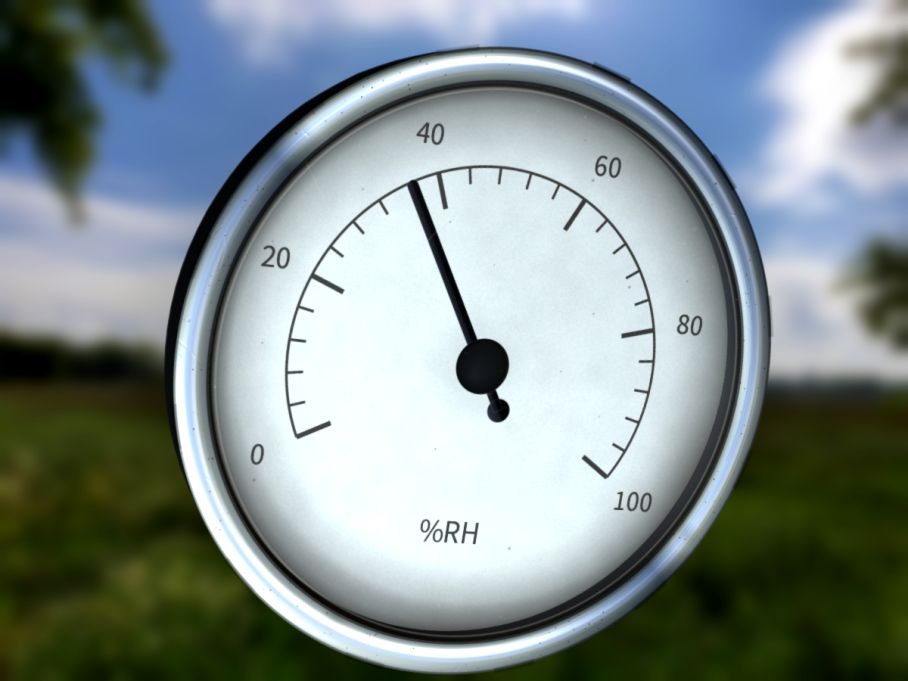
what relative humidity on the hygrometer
36 %
